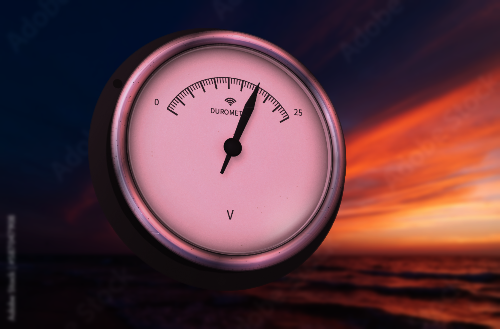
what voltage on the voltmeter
17.5 V
